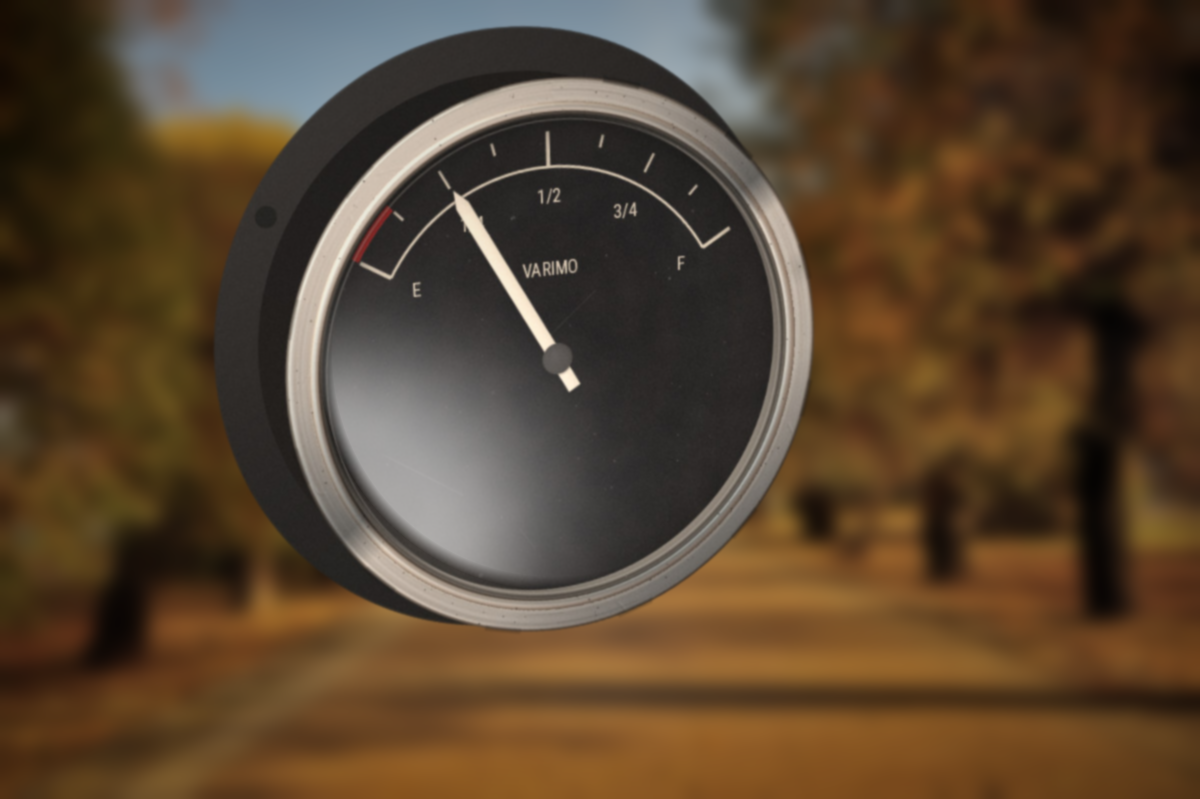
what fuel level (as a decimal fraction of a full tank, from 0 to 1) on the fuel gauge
0.25
